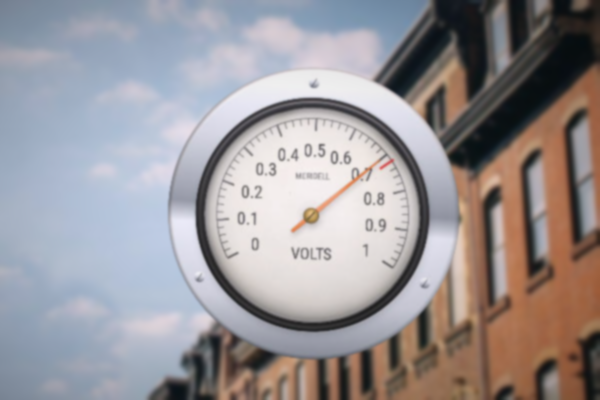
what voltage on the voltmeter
0.7 V
